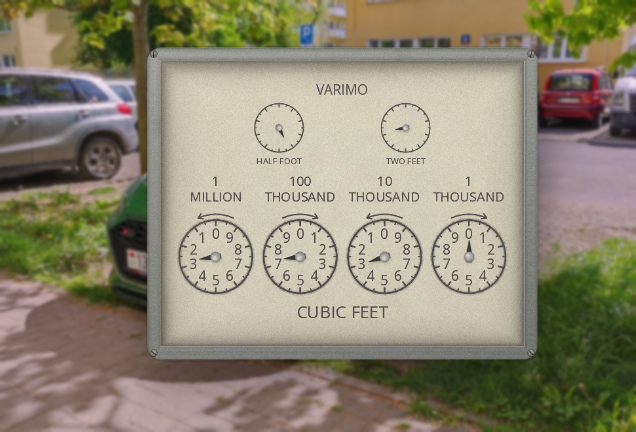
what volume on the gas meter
273000 ft³
